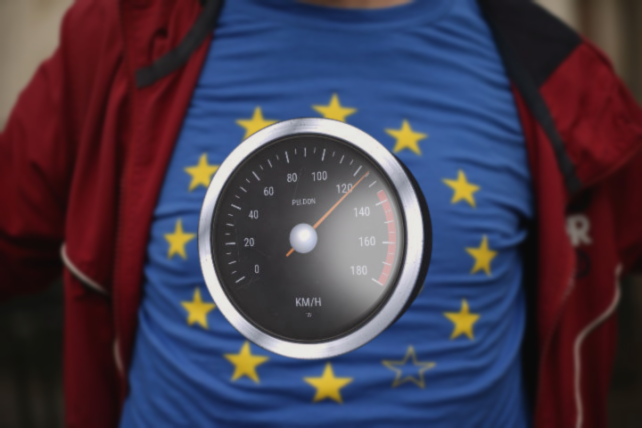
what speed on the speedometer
125 km/h
